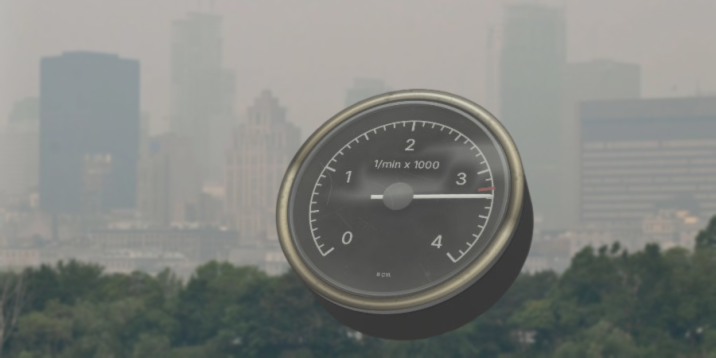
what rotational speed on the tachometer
3300 rpm
